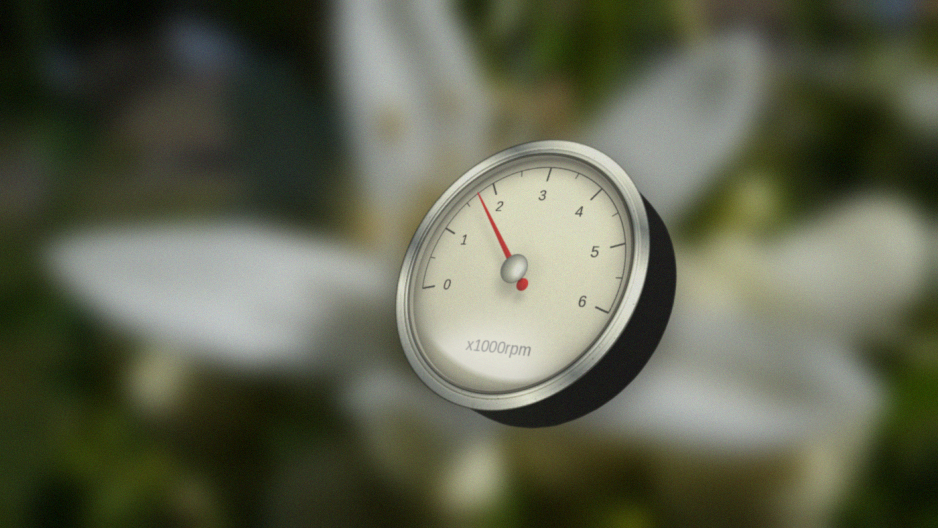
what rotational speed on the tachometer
1750 rpm
